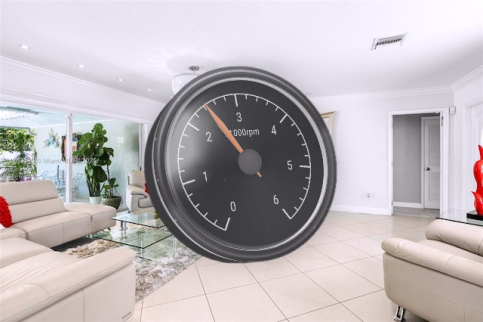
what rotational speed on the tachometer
2400 rpm
